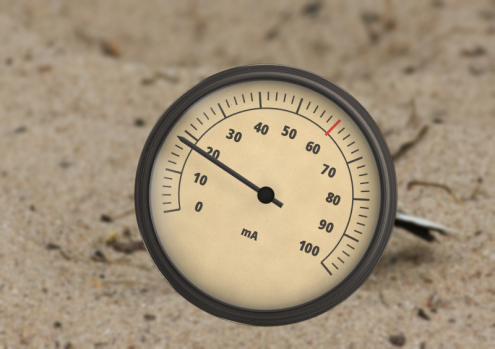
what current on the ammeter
18 mA
